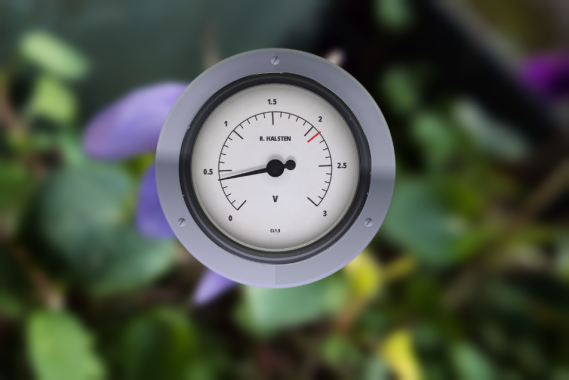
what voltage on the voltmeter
0.4 V
